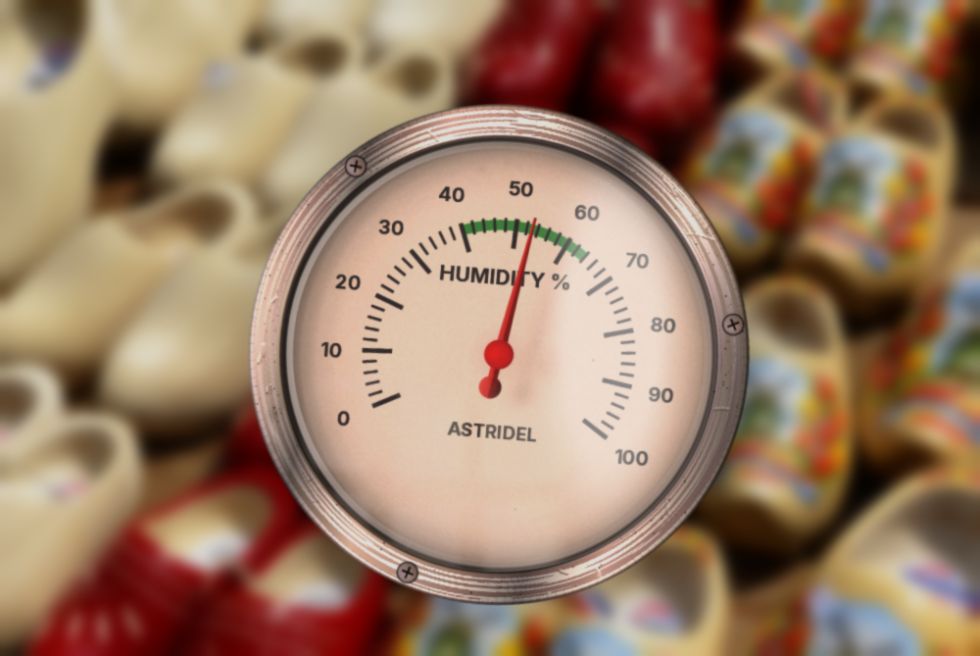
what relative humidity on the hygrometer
53 %
